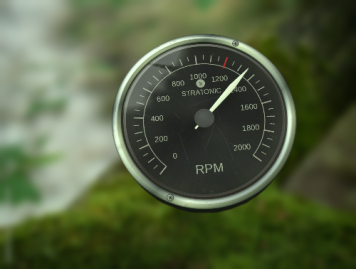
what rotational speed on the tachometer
1350 rpm
